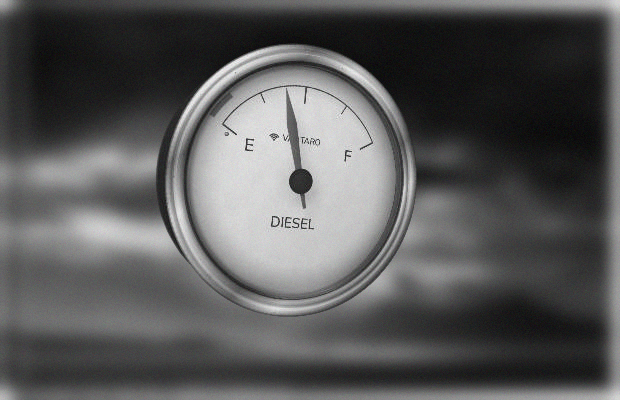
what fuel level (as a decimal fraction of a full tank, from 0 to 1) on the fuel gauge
0.375
